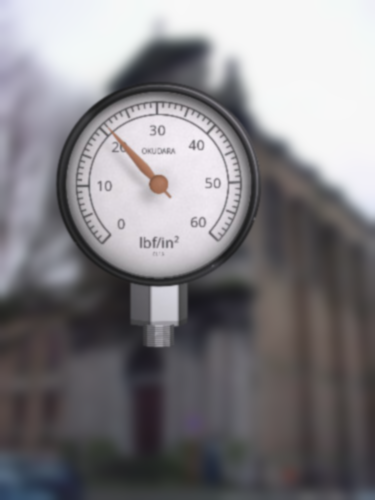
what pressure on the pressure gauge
21 psi
